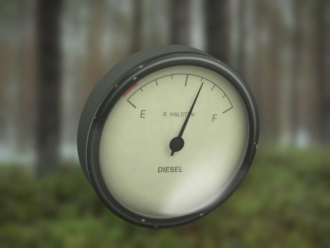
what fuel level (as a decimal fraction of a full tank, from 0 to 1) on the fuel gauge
0.625
